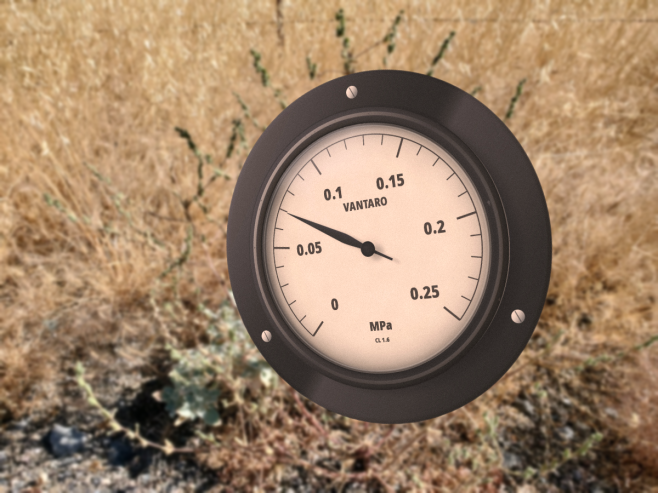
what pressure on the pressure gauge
0.07 MPa
